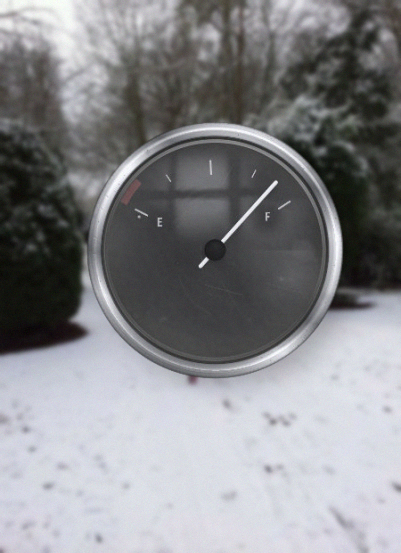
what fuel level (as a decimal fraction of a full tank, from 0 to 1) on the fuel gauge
0.875
